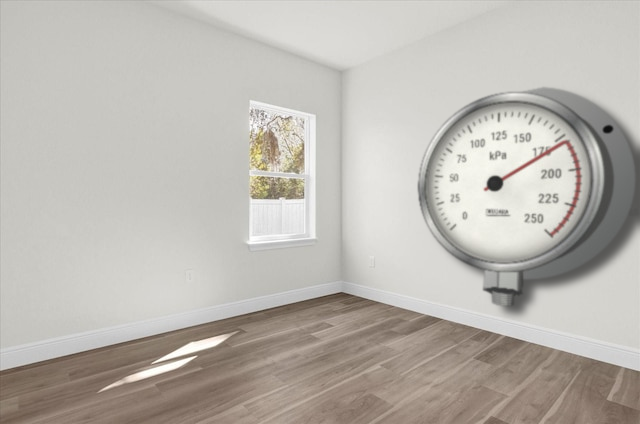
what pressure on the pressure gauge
180 kPa
